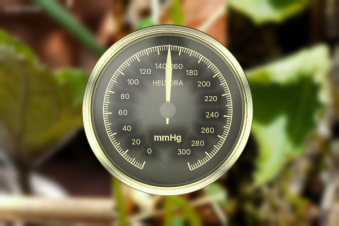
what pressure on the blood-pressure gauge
150 mmHg
